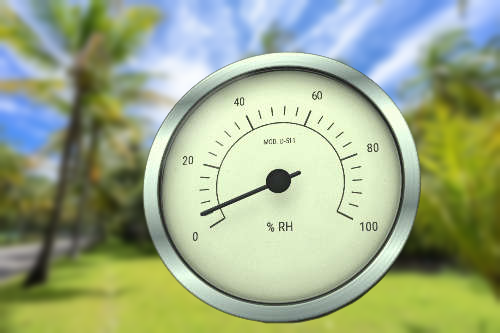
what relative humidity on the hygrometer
4 %
